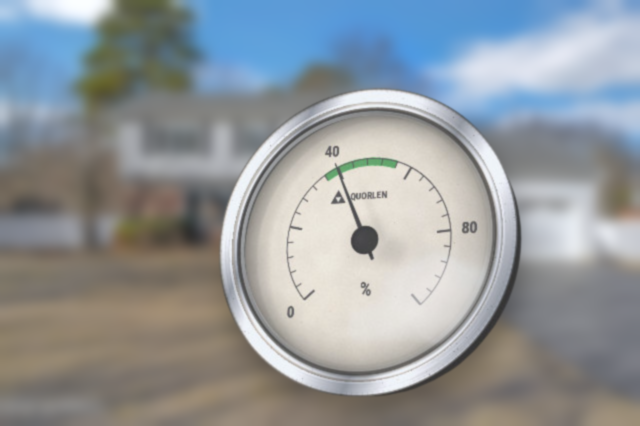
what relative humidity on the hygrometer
40 %
